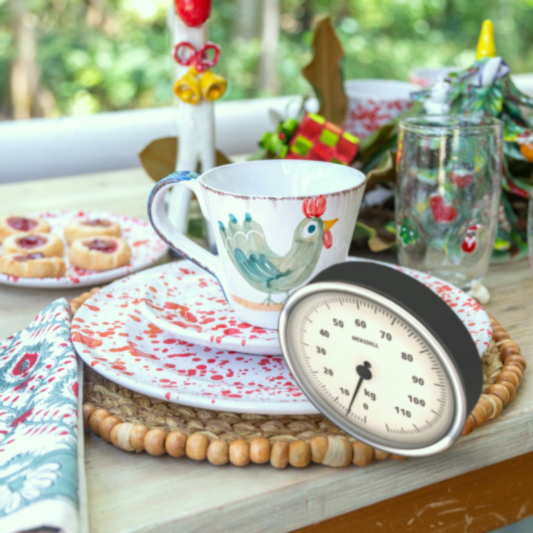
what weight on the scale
5 kg
